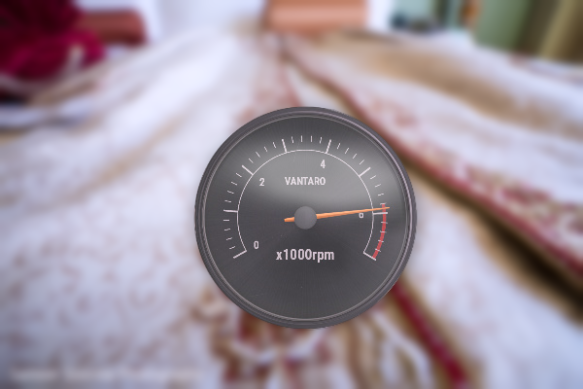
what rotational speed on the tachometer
5900 rpm
